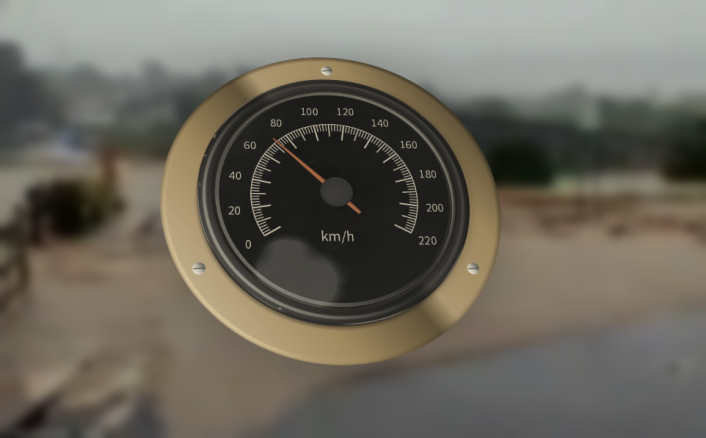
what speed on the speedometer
70 km/h
